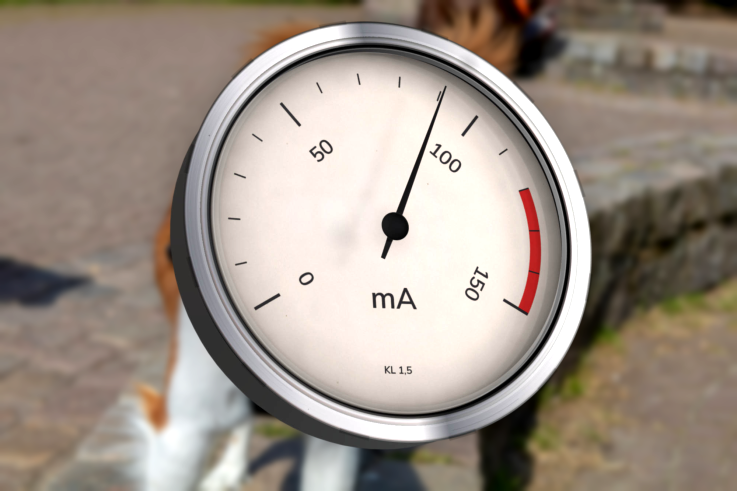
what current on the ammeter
90 mA
